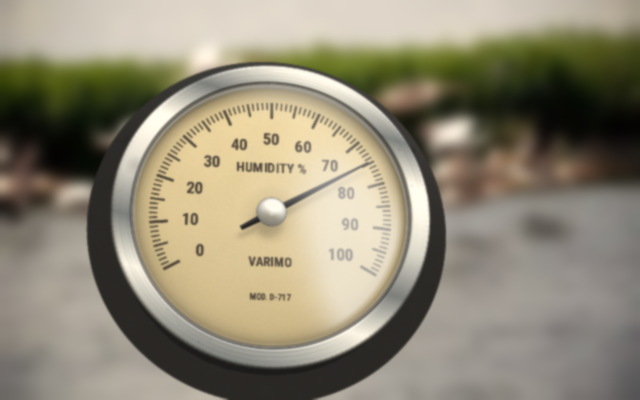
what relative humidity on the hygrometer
75 %
